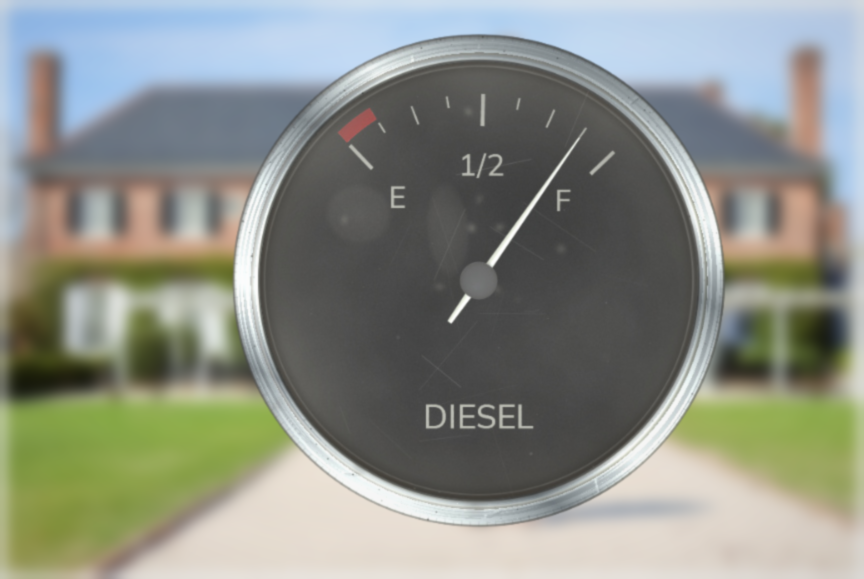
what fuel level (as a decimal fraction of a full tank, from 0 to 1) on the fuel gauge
0.875
